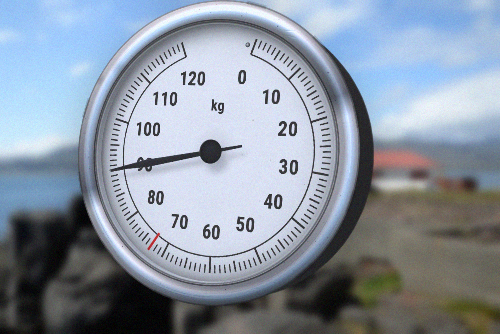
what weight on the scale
90 kg
